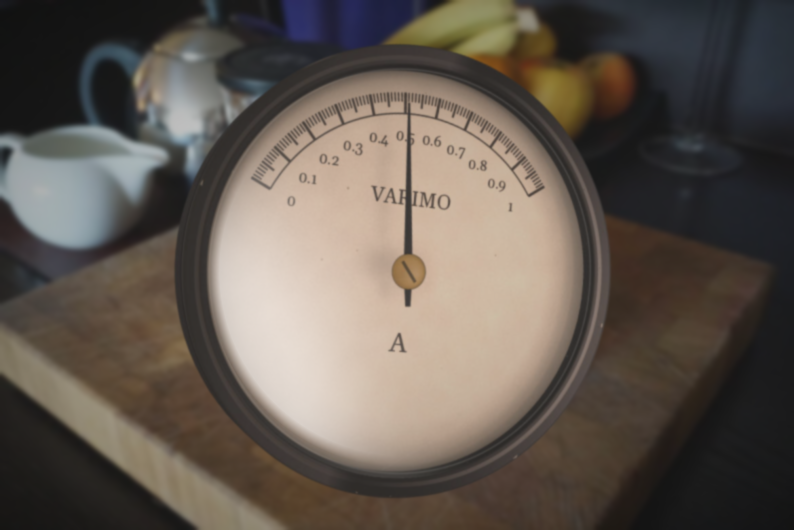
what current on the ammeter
0.5 A
